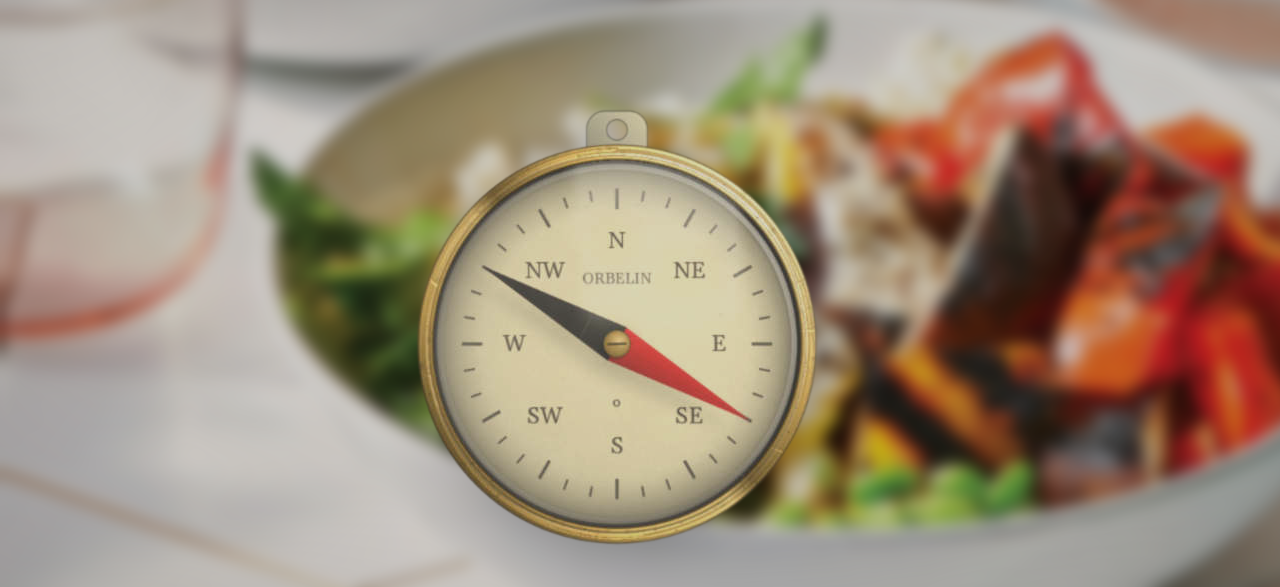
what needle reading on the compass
120 °
